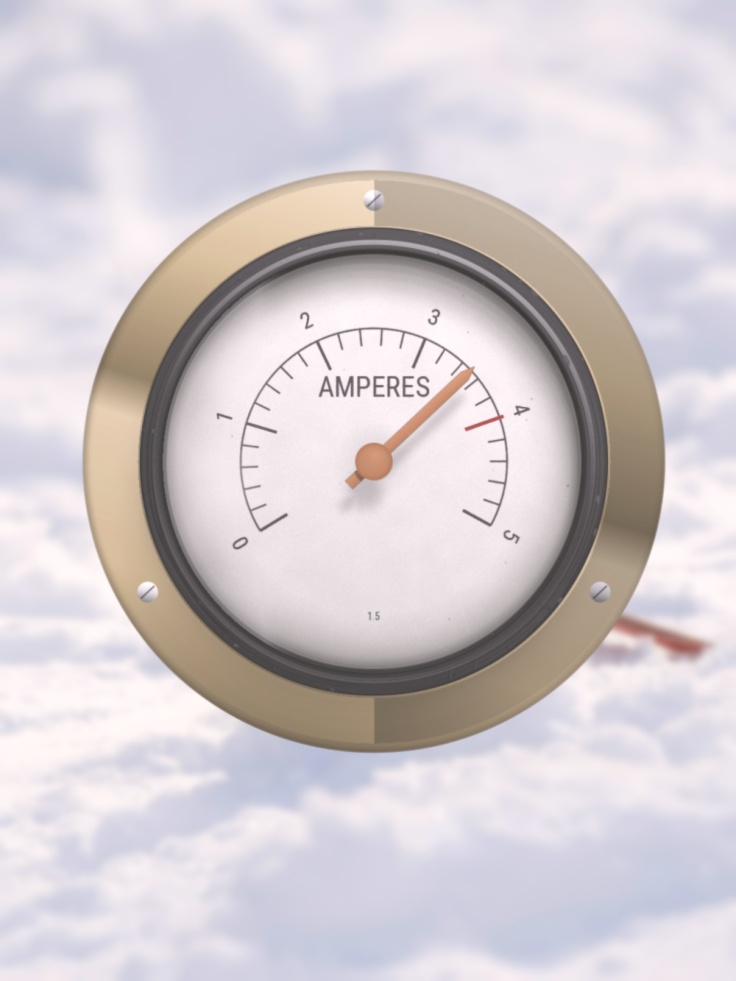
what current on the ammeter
3.5 A
